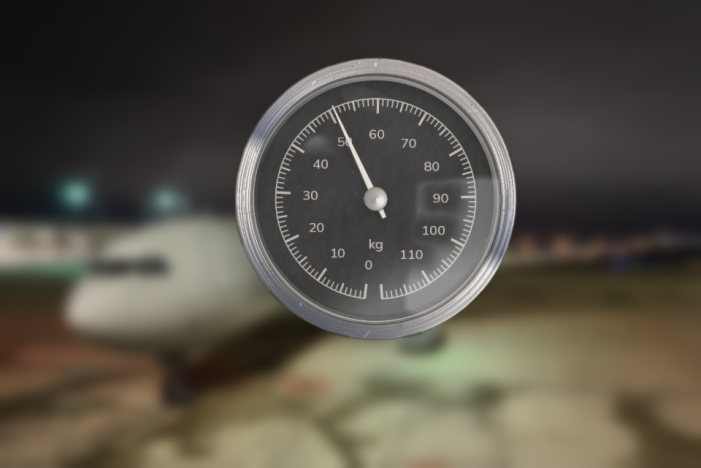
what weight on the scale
51 kg
